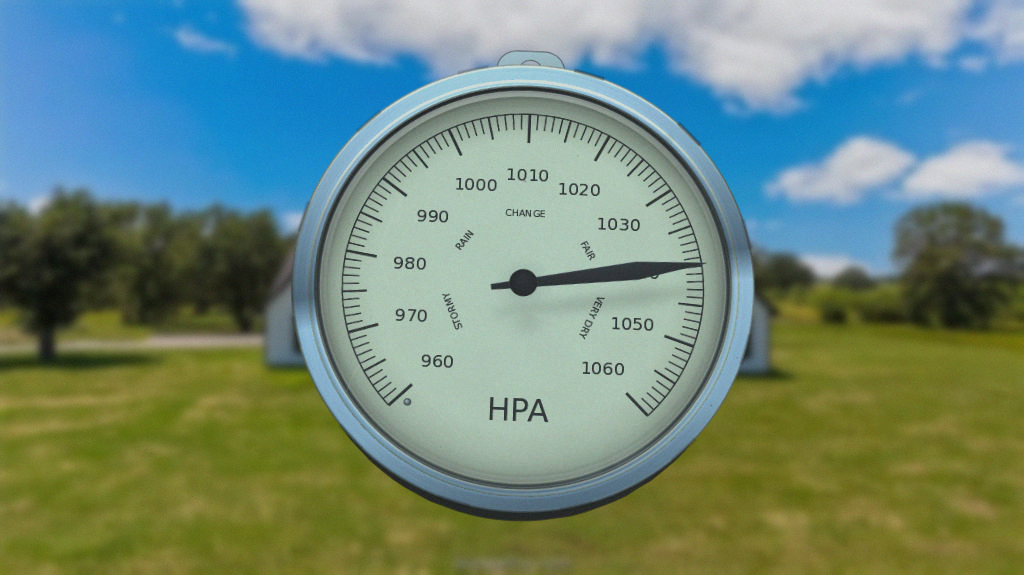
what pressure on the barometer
1040 hPa
